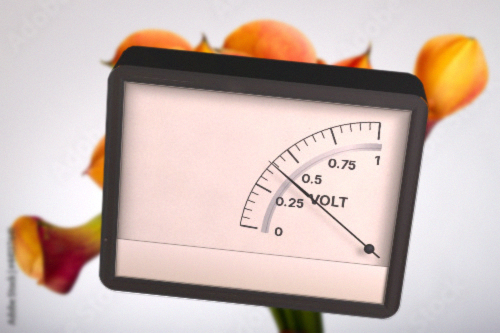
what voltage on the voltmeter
0.4 V
